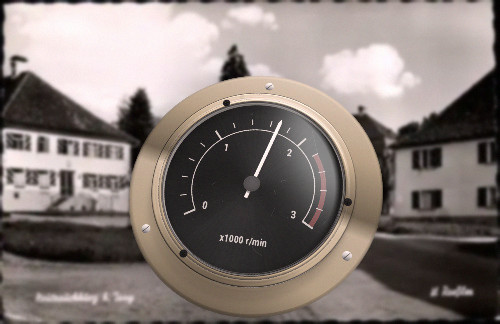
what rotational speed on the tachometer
1700 rpm
